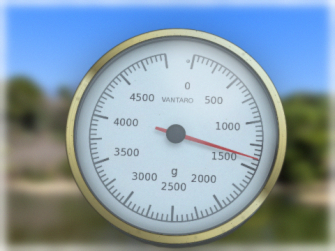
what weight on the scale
1400 g
